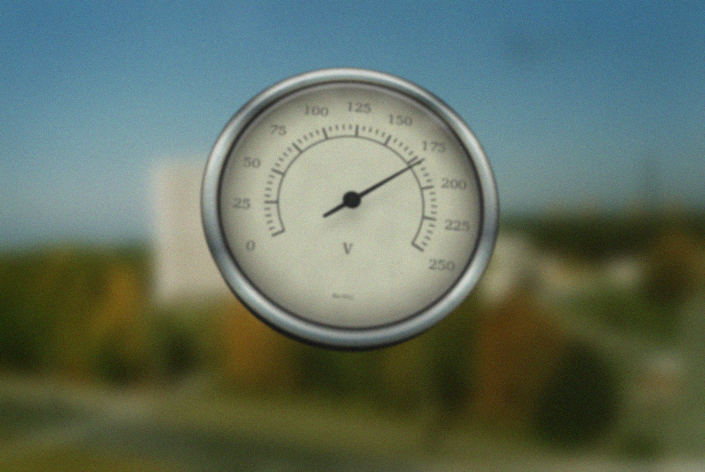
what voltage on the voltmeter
180 V
